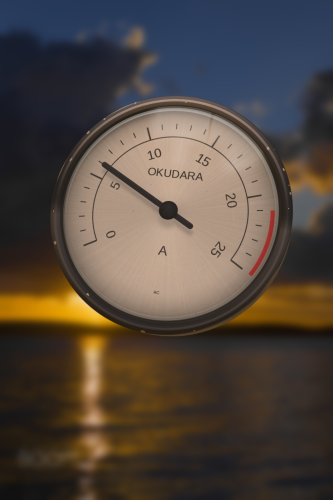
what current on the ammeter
6 A
